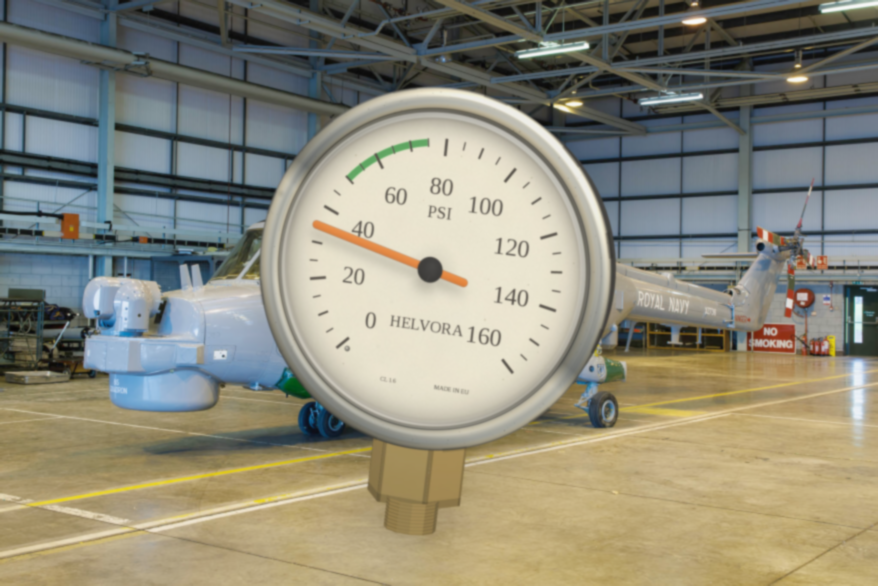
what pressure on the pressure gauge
35 psi
